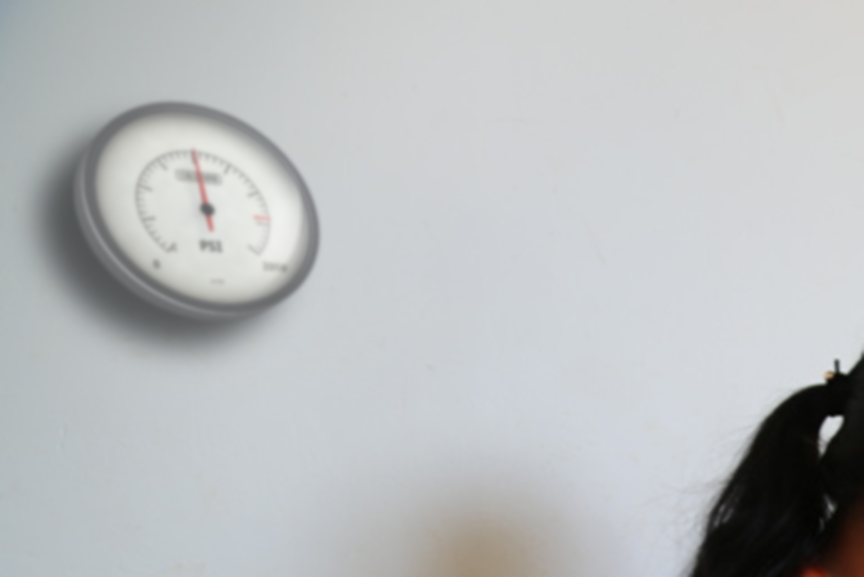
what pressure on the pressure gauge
1000 psi
